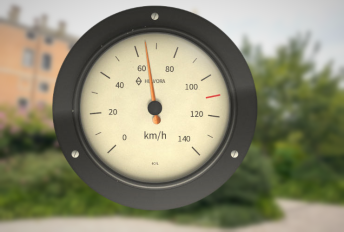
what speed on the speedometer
65 km/h
